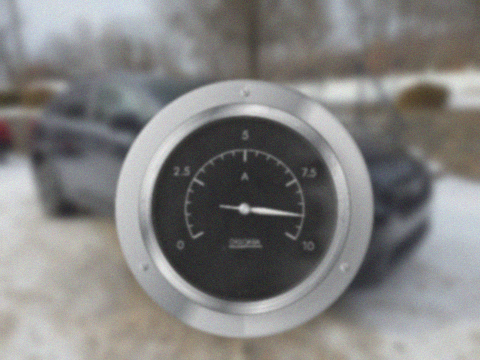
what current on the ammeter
9 A
